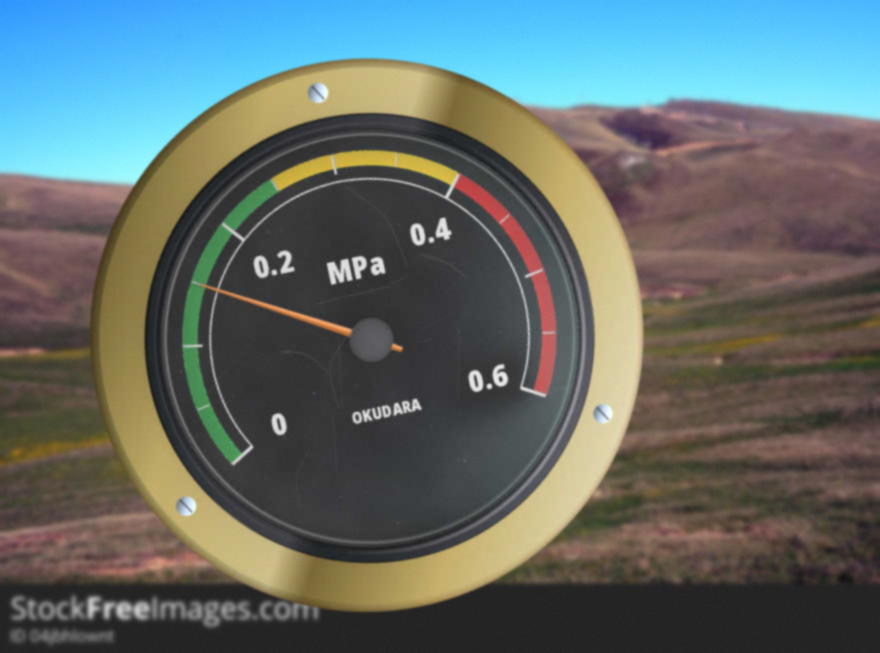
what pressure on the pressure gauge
0.15 MPa
